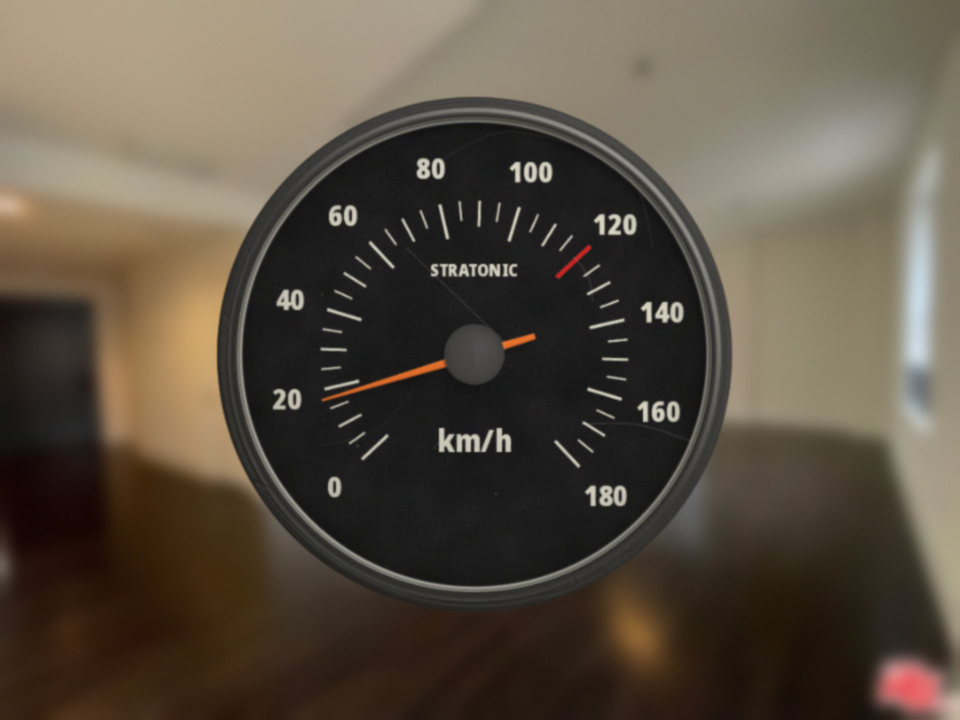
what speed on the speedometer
17.5 km/h
